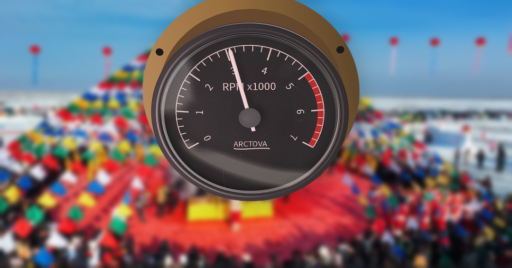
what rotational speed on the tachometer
3100 rpm
